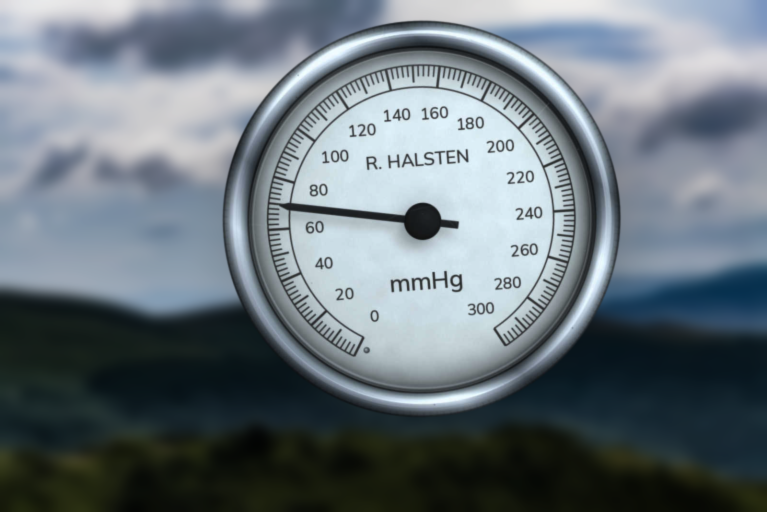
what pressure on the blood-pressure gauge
70 mmHg
